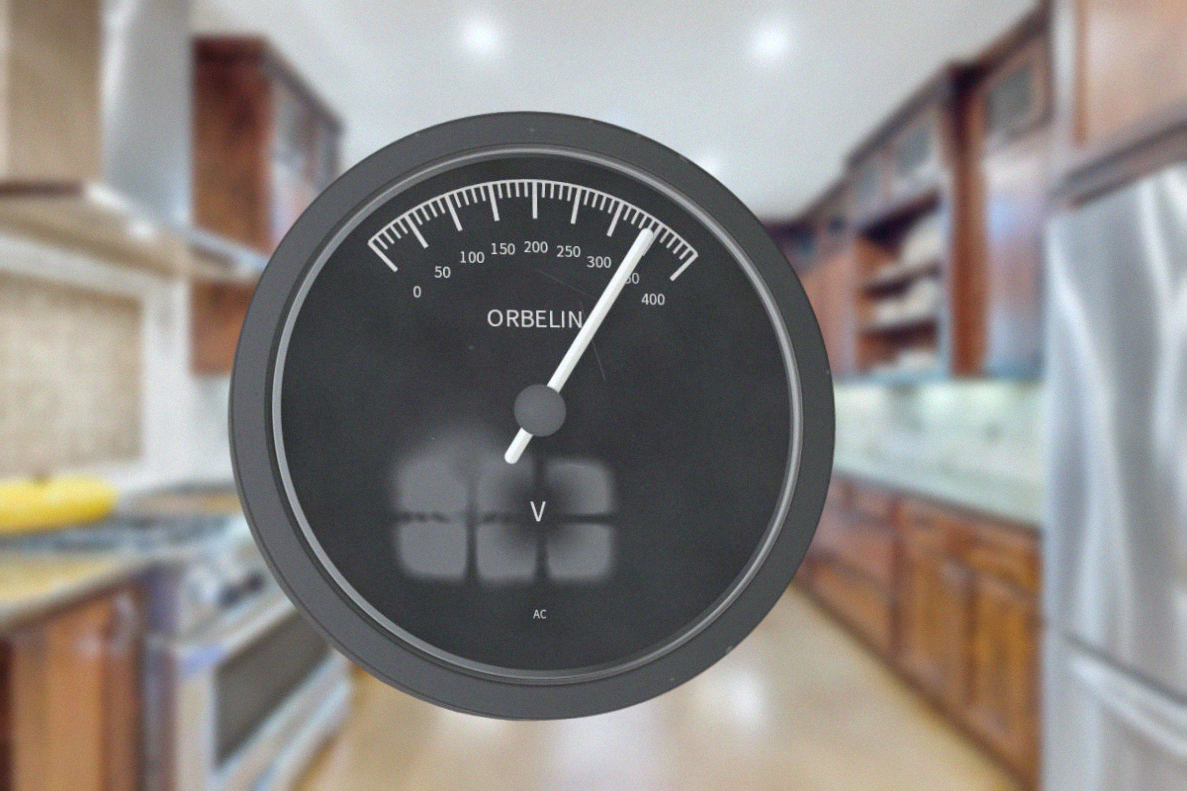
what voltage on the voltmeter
340 V
